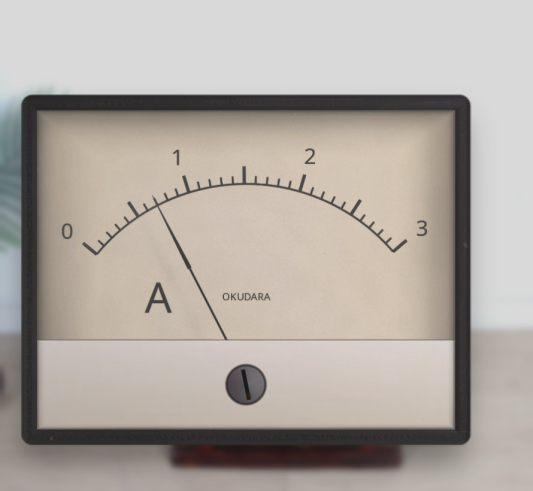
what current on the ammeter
0.7 A
